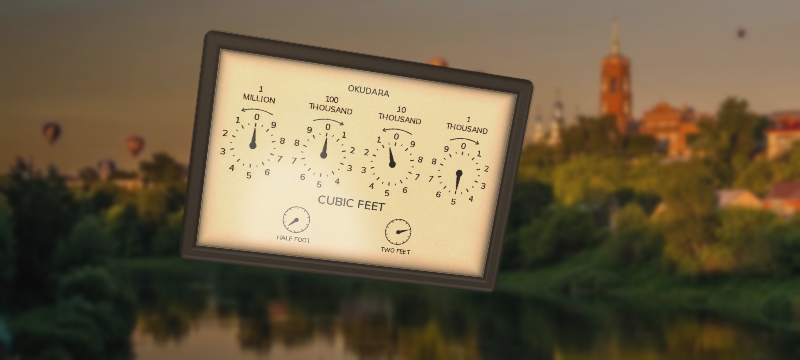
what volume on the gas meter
500 ft³
